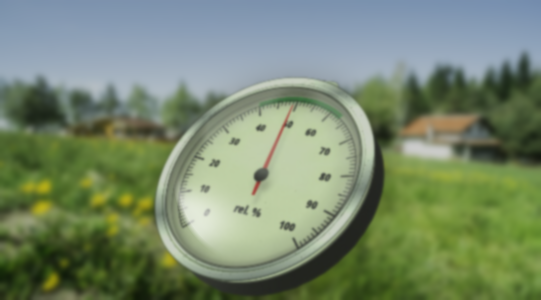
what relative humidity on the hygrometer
50 %
